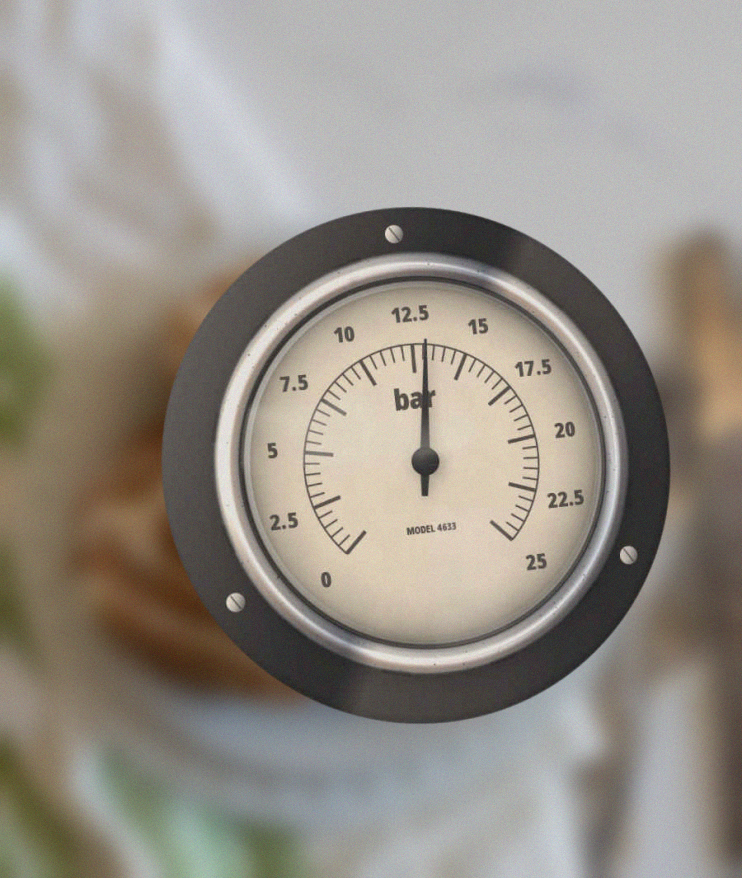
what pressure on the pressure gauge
13 bar
